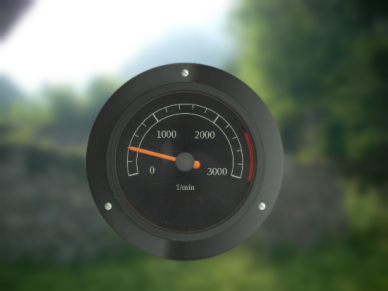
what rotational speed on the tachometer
400 rpm
